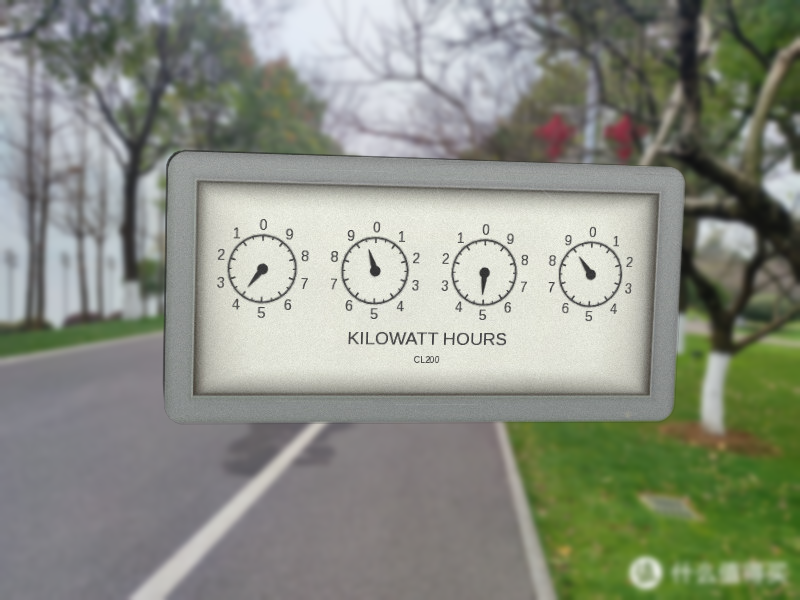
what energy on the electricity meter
3949 kWh
